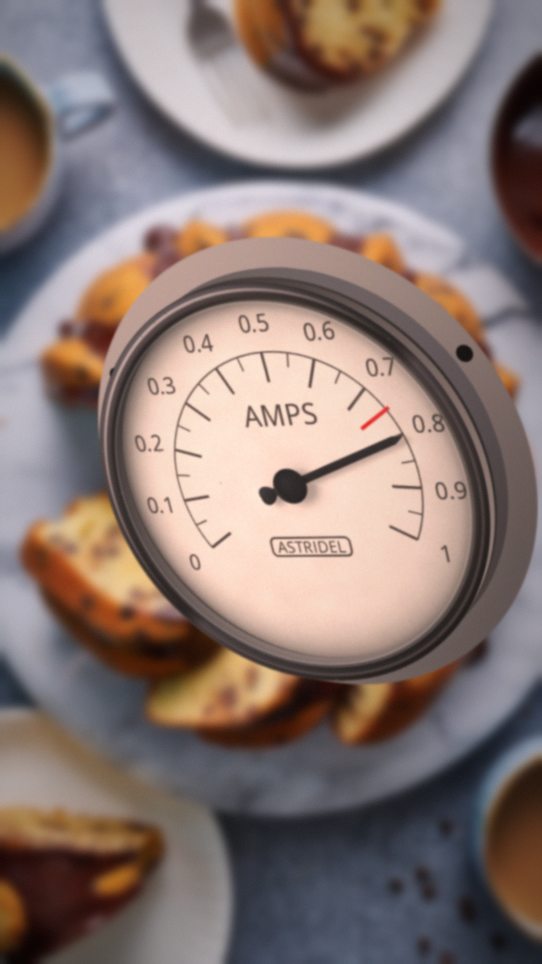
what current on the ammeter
0.8 A
